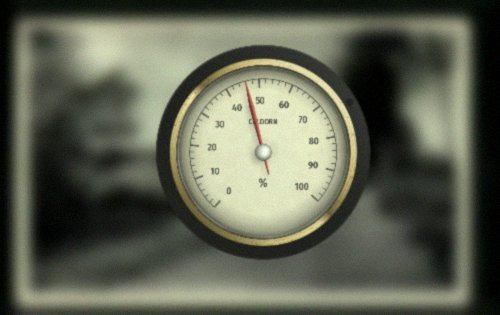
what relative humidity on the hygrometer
46 %
